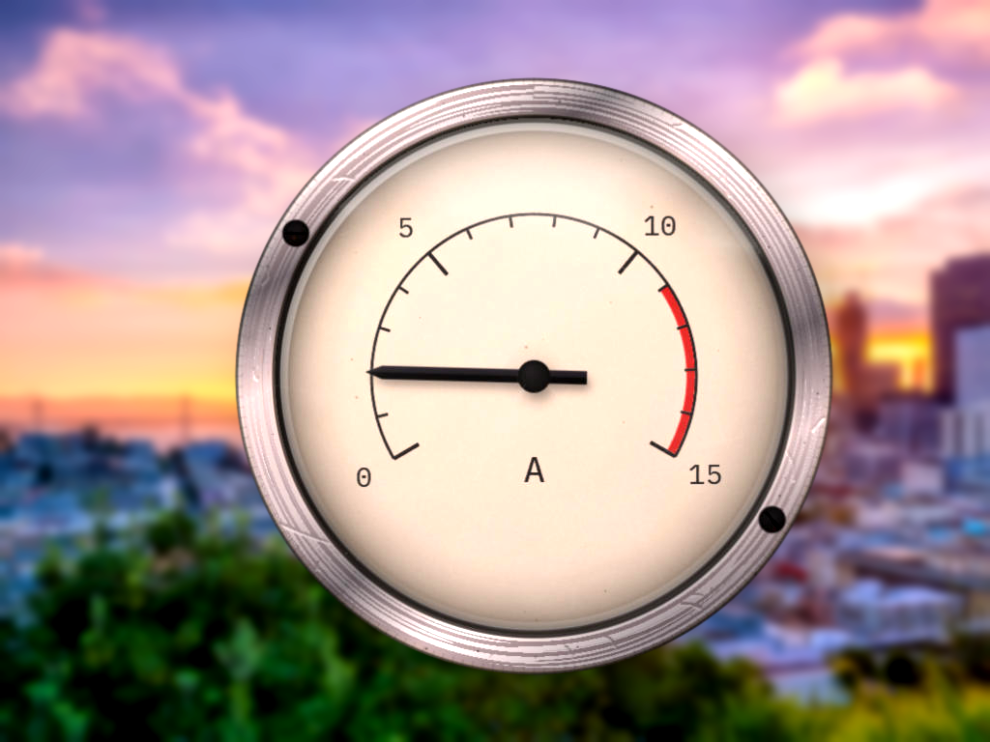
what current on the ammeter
2 A
